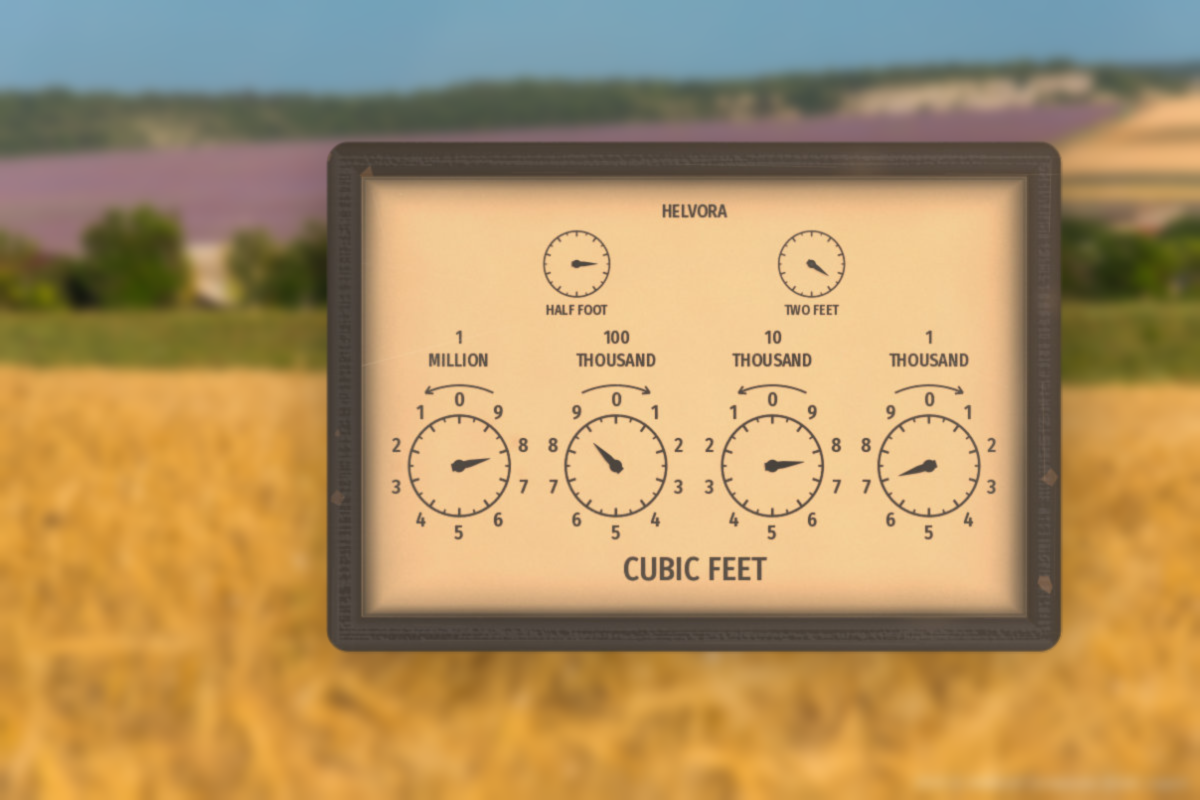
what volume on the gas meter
787700 ft³
